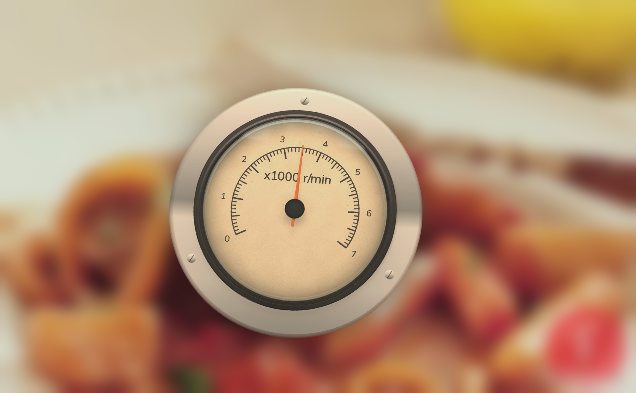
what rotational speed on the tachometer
3500 rpm
